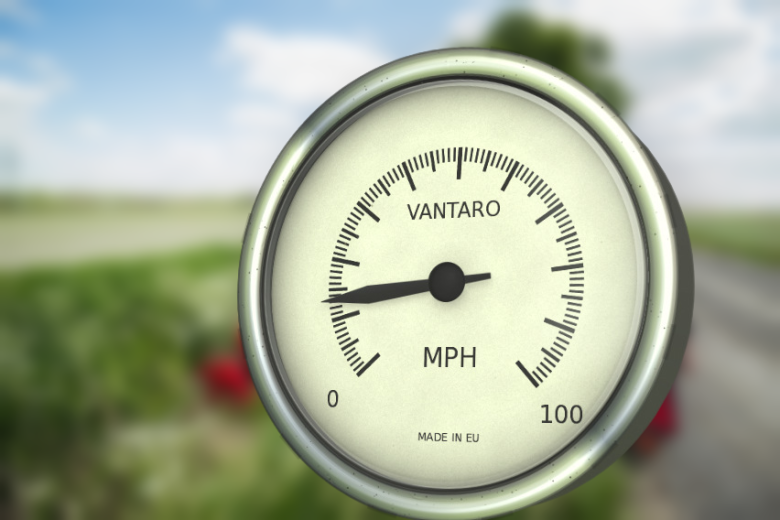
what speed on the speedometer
13 mph
